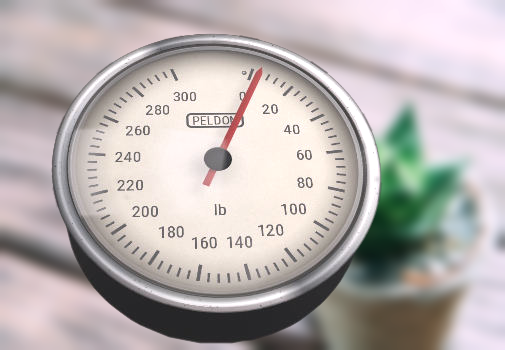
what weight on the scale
4 lb
